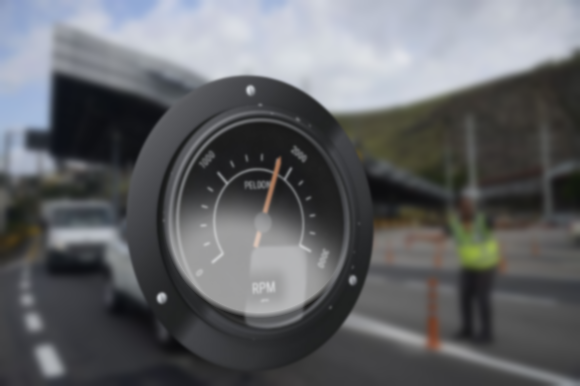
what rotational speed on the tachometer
1800 rpm
